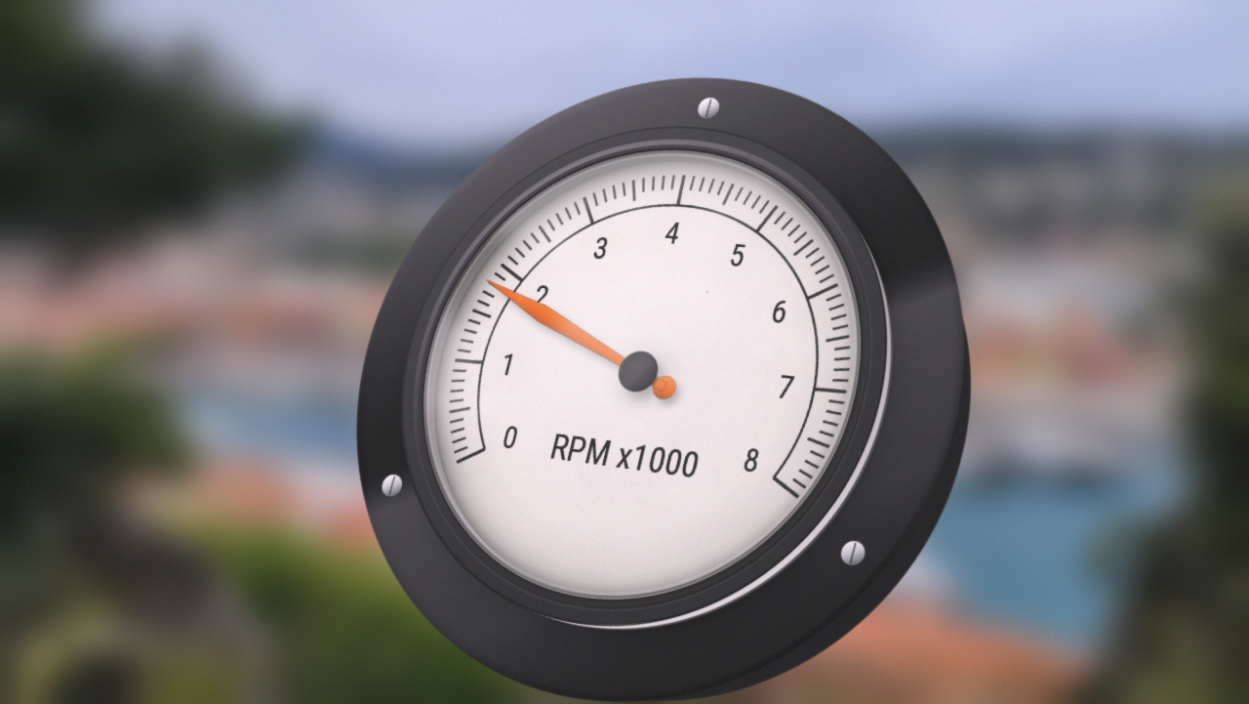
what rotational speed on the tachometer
1800 rpm
